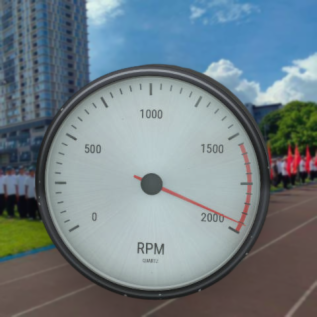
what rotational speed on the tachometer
1950 rpm
